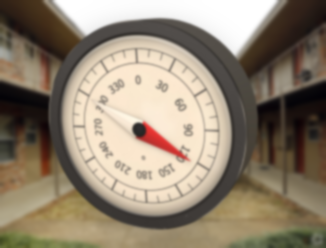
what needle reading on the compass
120 °
